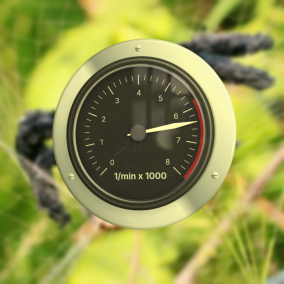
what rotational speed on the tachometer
6400 rpm
